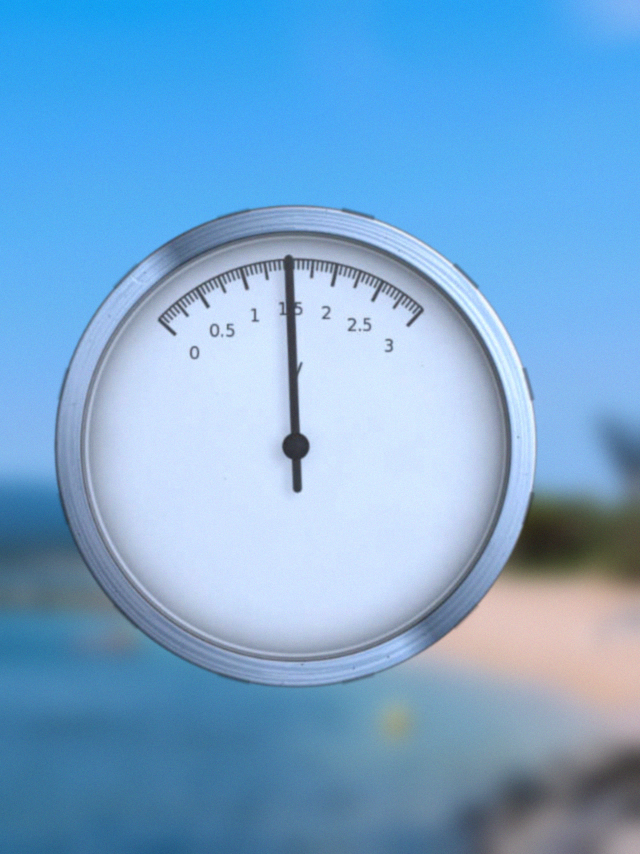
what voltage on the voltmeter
1.5 V
